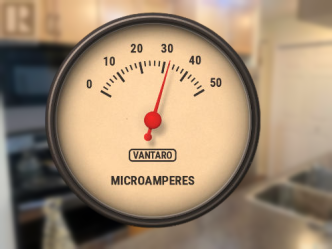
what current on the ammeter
32 µA
